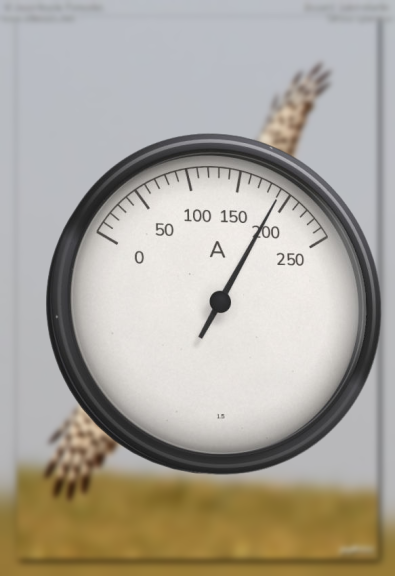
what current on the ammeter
190 A
